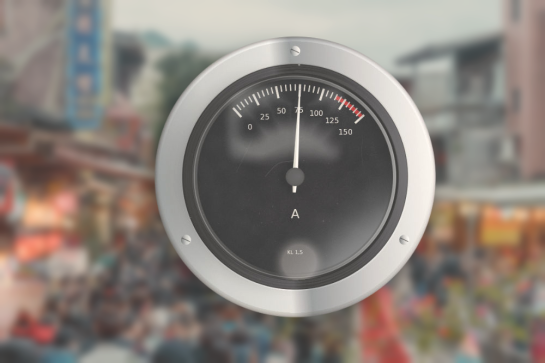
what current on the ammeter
75 A
